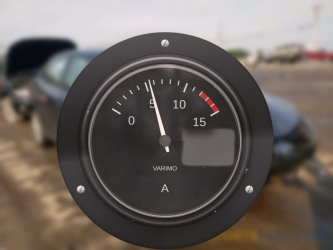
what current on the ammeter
5.5 A
